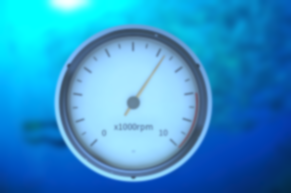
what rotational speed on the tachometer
6250 rpm
